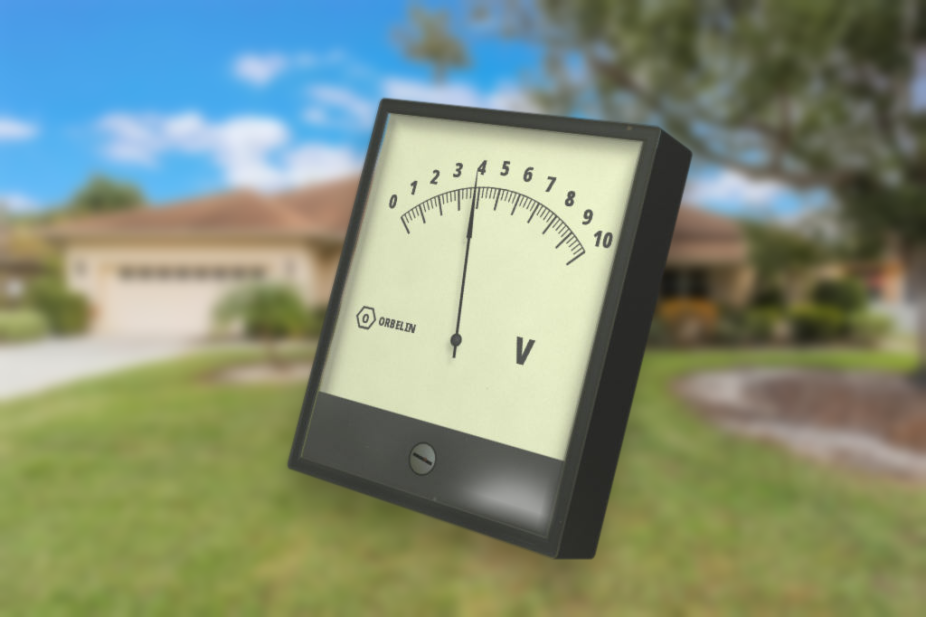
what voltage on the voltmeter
4 V
